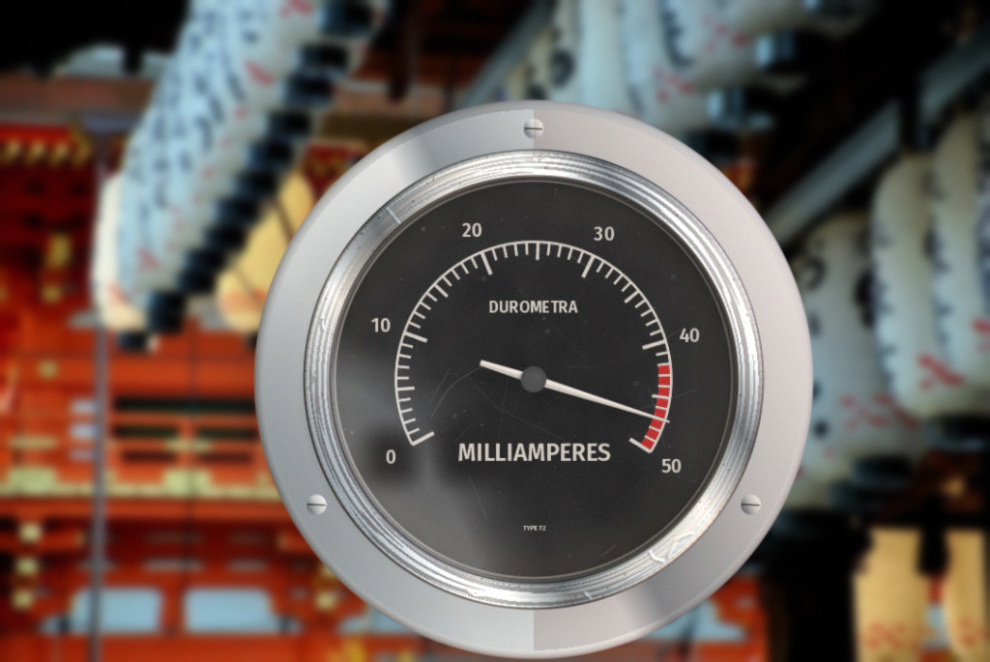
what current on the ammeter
47 mA
